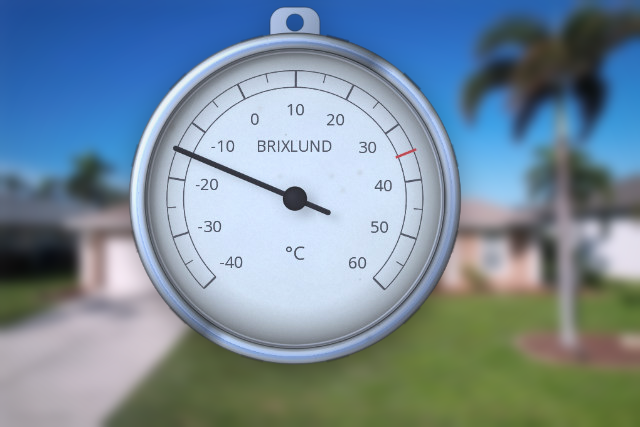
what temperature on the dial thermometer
-15 °C
